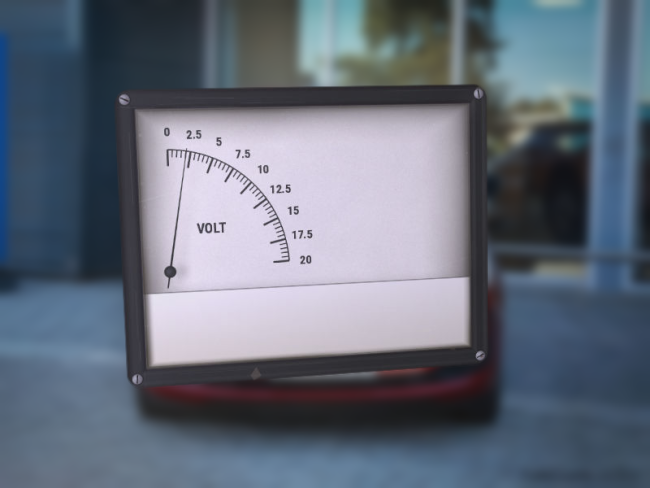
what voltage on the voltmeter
2 V
